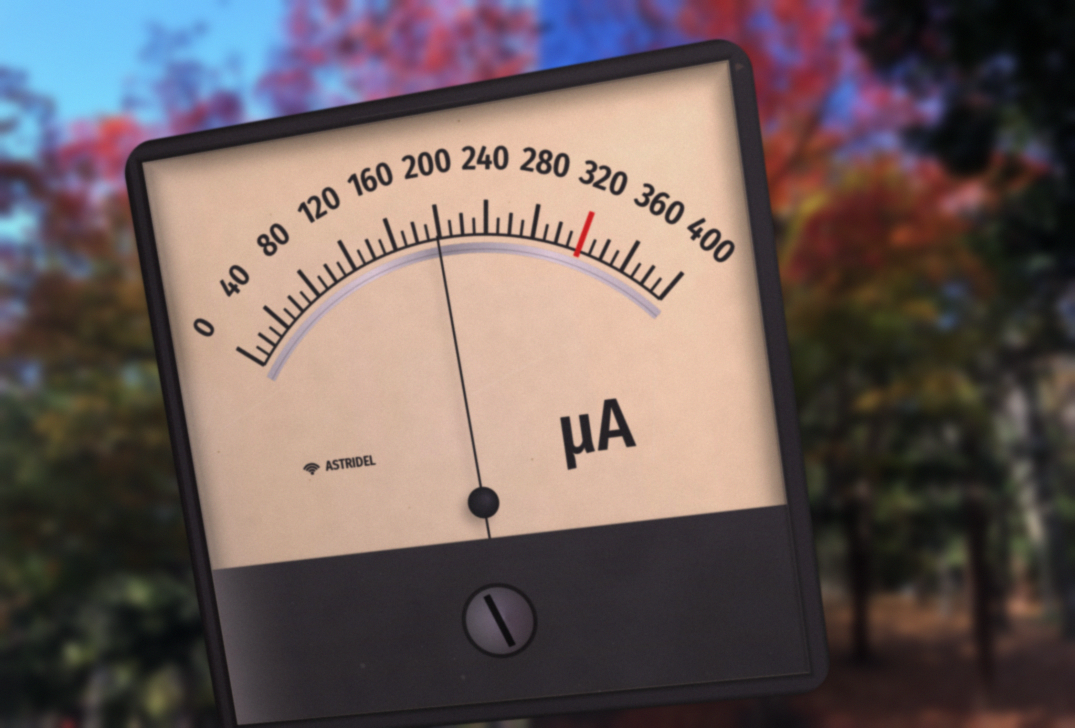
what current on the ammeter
200 µA
